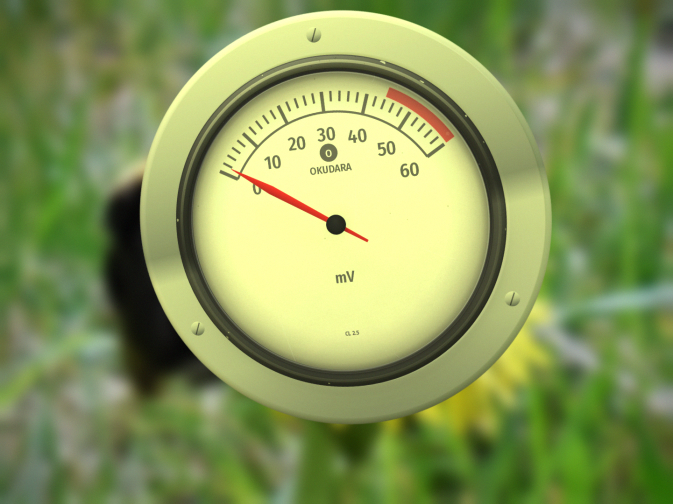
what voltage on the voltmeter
2 mV
